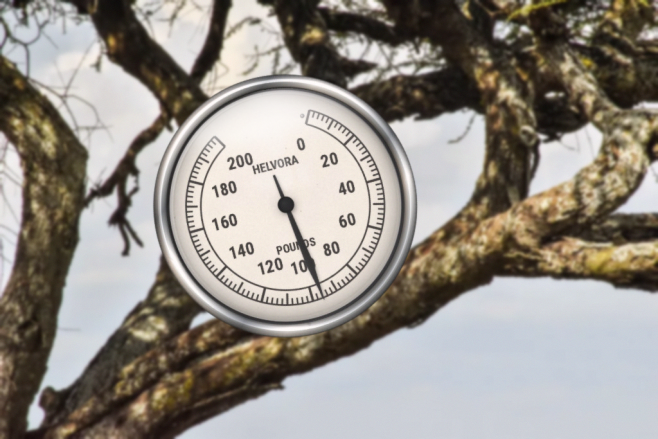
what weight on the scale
96 lb
